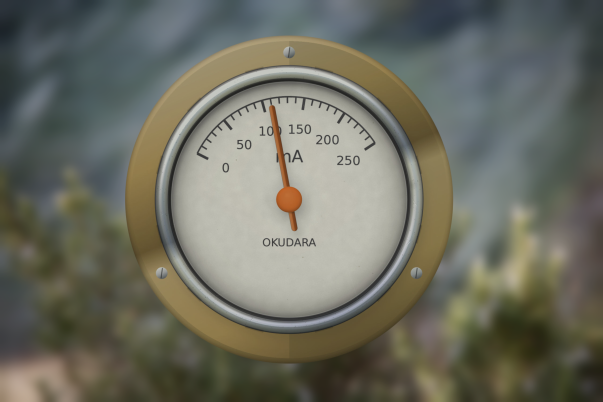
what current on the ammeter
110 mA
